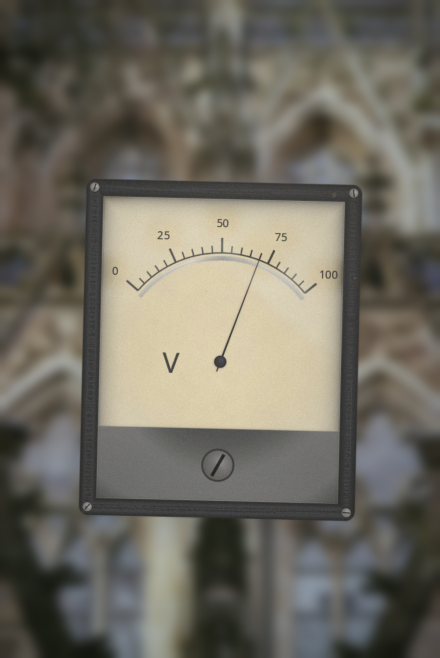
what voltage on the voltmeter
70 V
